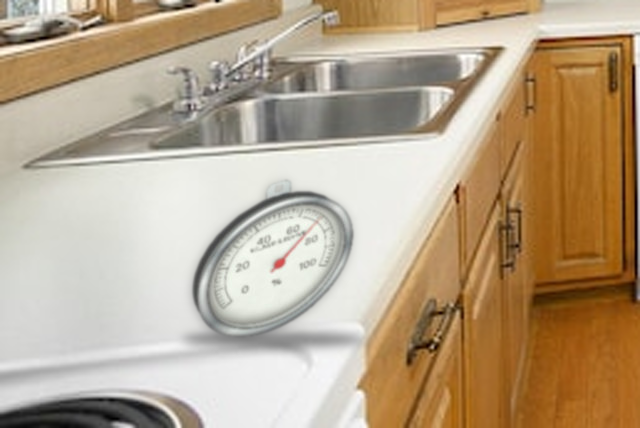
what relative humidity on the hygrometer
70 %
